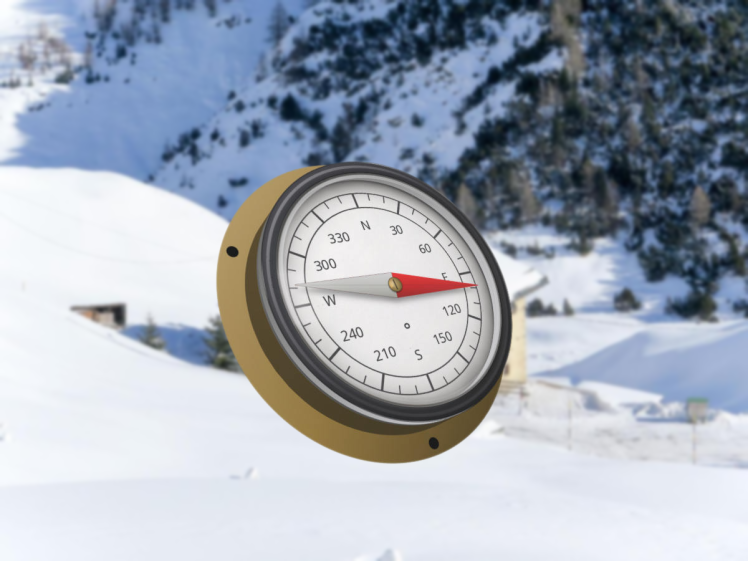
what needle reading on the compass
100 °
